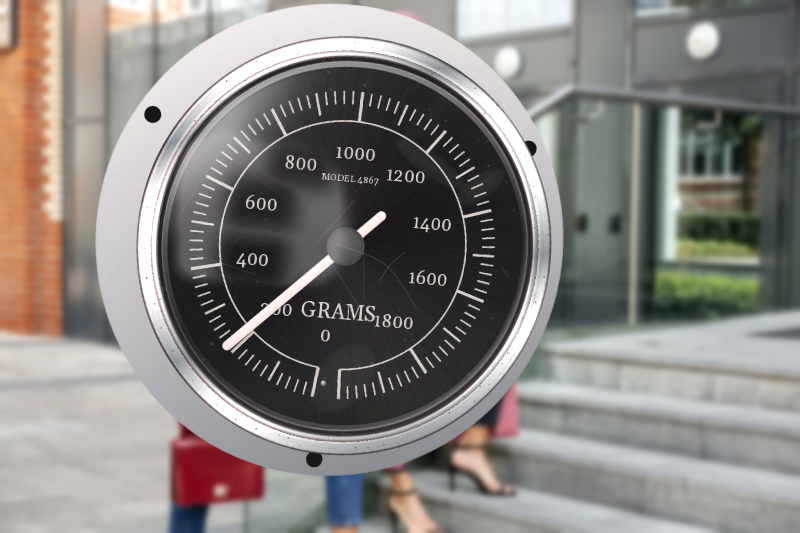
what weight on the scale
220 g
